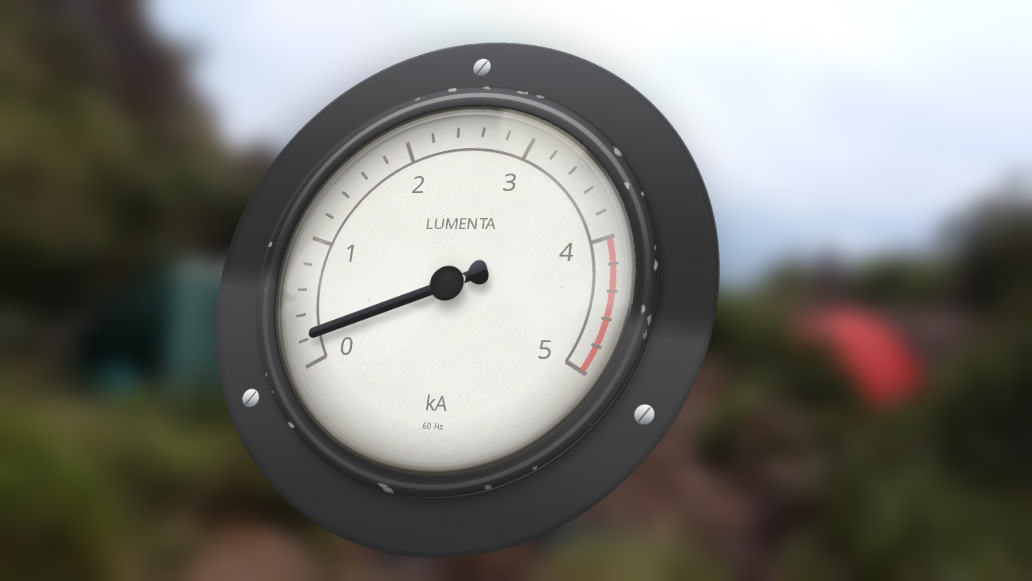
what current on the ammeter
0.2 kA
